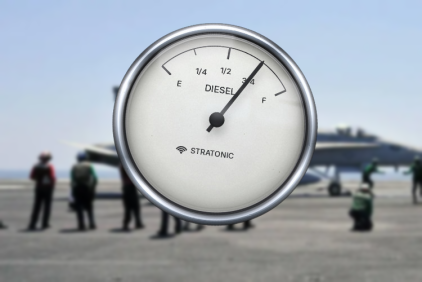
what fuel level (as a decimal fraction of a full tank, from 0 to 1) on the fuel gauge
0.75
